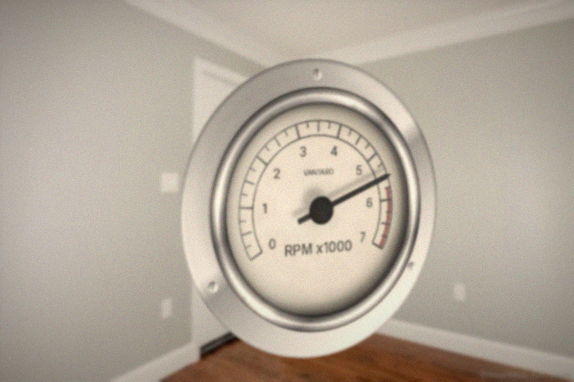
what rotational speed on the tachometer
5500 rpm
